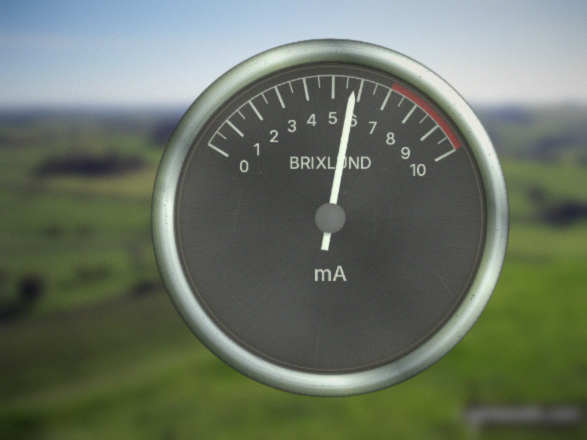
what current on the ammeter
5.75 mA
